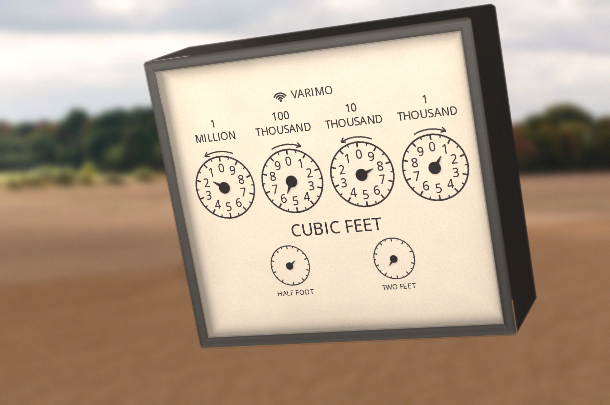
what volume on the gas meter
158100 ft³
